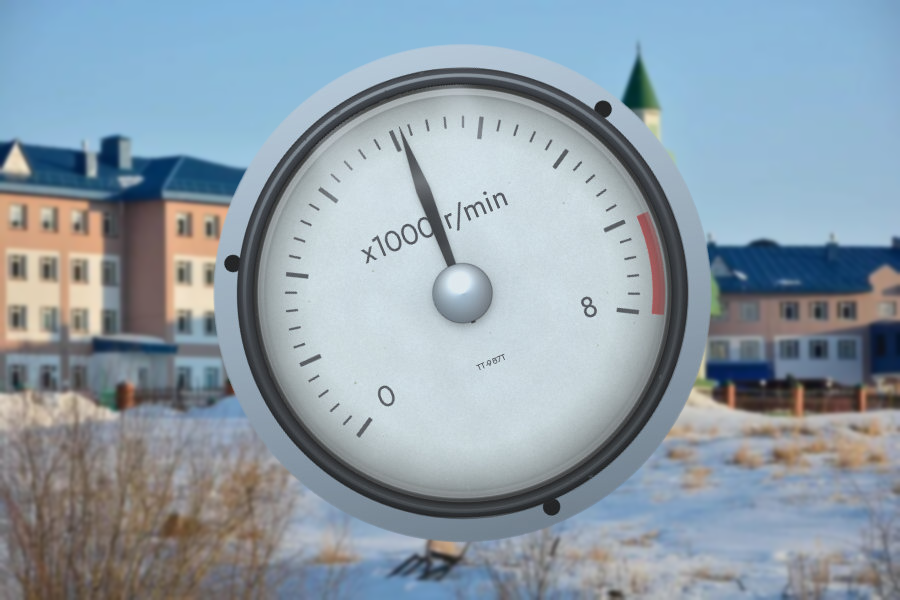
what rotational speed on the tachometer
4100 rpm
